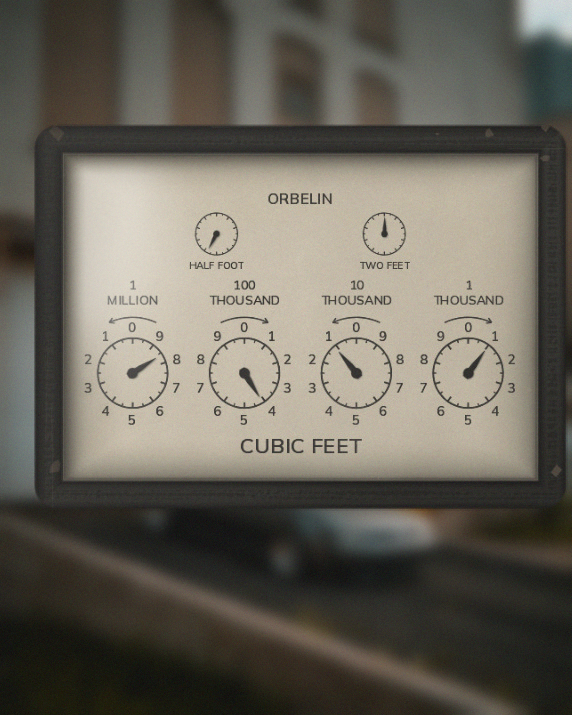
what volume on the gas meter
841100 ft³
